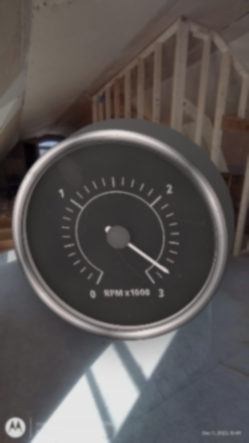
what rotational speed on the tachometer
2800 rpm
